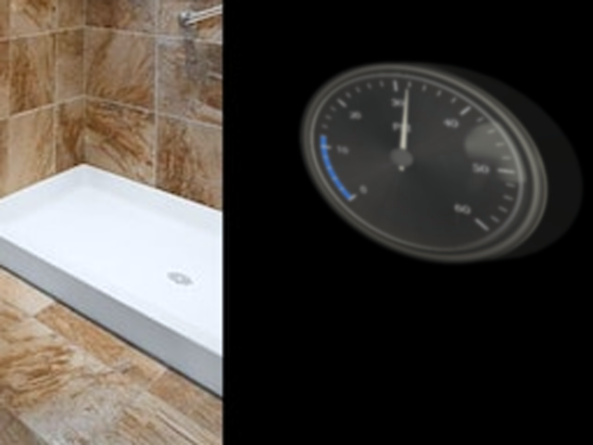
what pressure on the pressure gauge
32 psi
